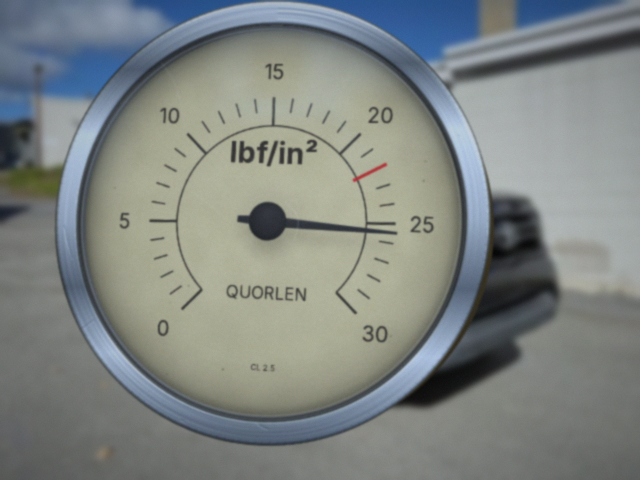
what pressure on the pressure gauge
25.5 psi
